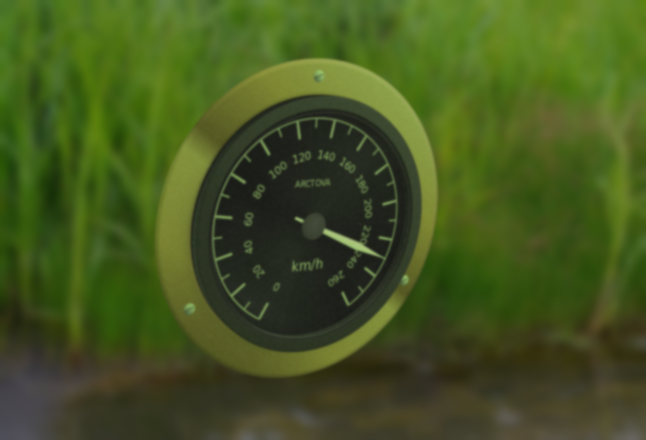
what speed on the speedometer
230 km/h
